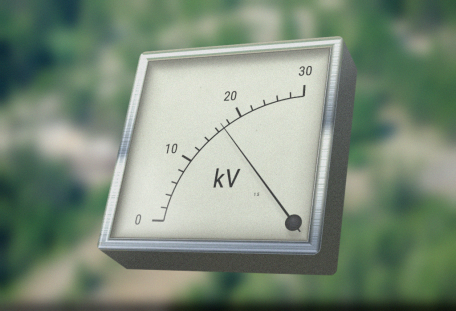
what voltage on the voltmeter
17 kV
